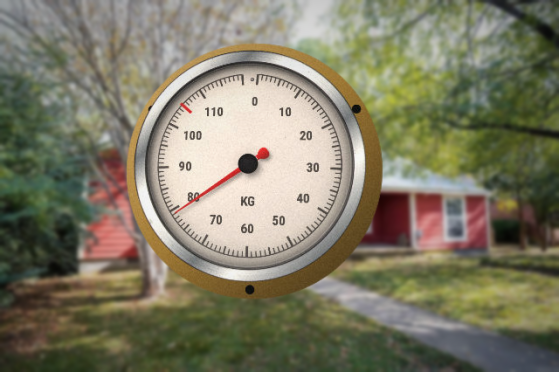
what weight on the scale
79 kg
